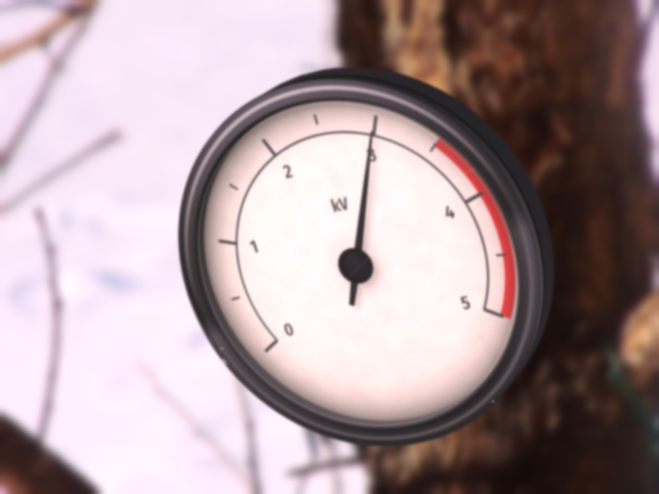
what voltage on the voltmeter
3 kV
